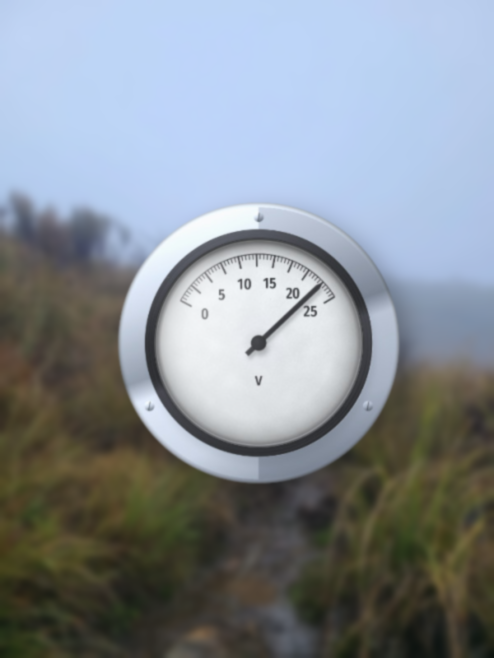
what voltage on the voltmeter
22.5 V
